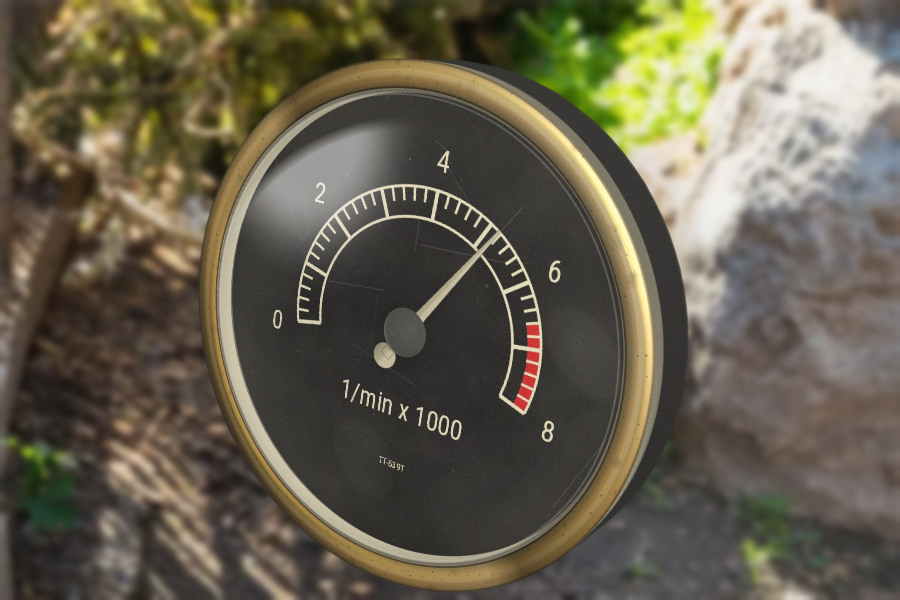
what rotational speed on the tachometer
5200 rpm
